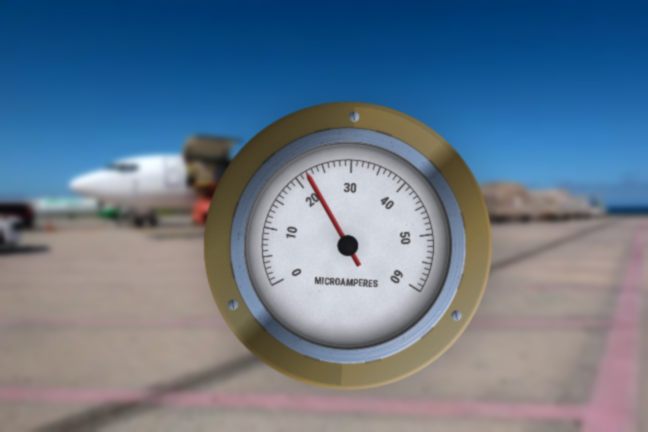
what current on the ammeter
22 µA
